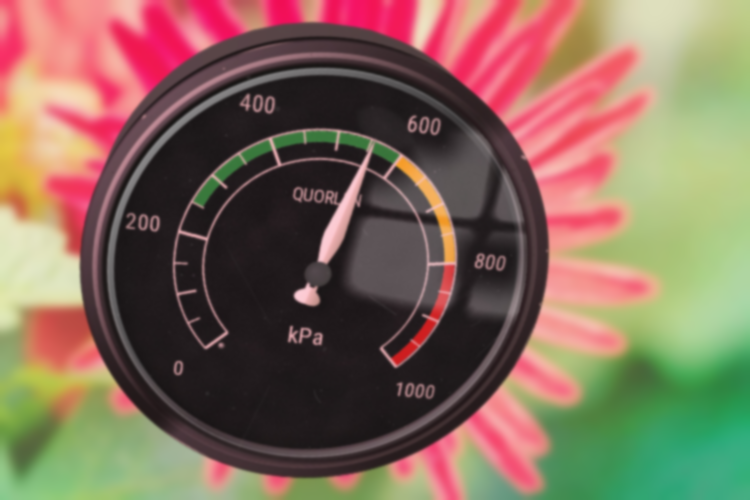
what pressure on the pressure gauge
550 kPa
